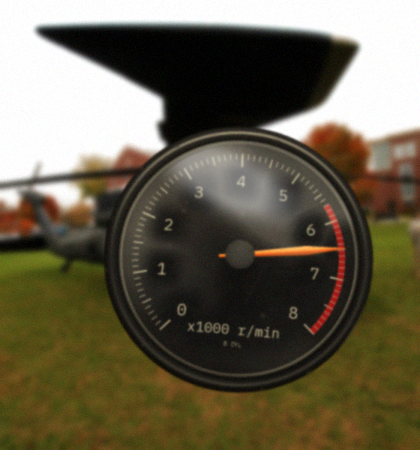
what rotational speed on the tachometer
6500 rpm
